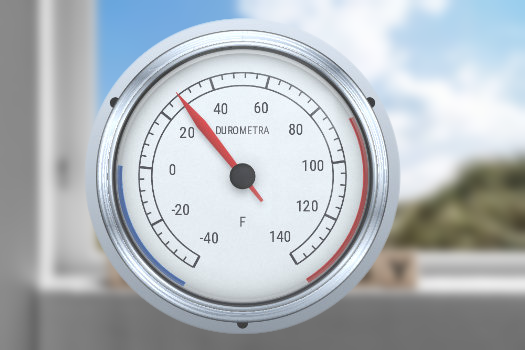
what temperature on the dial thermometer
28 °F
